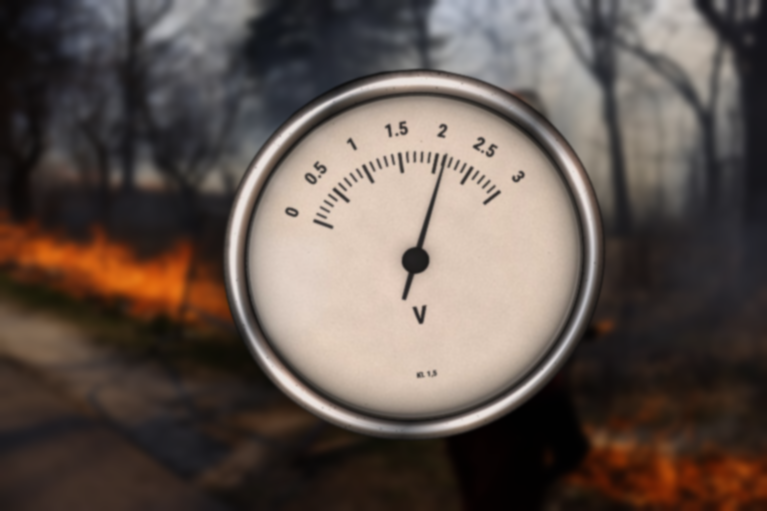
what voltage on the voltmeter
2.1 V
